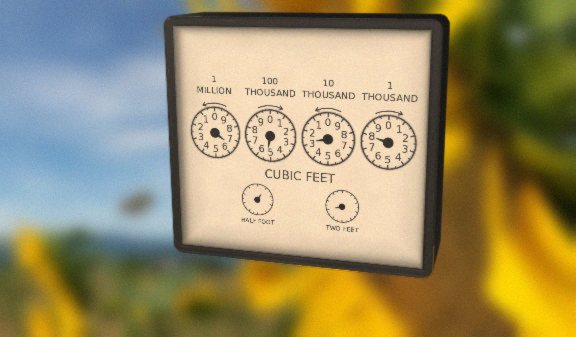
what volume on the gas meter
652800 ft³
